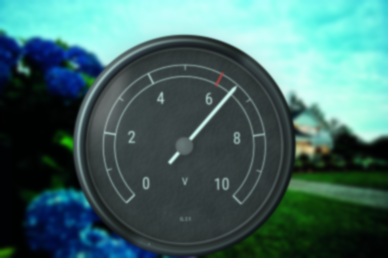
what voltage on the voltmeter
6.5 V
